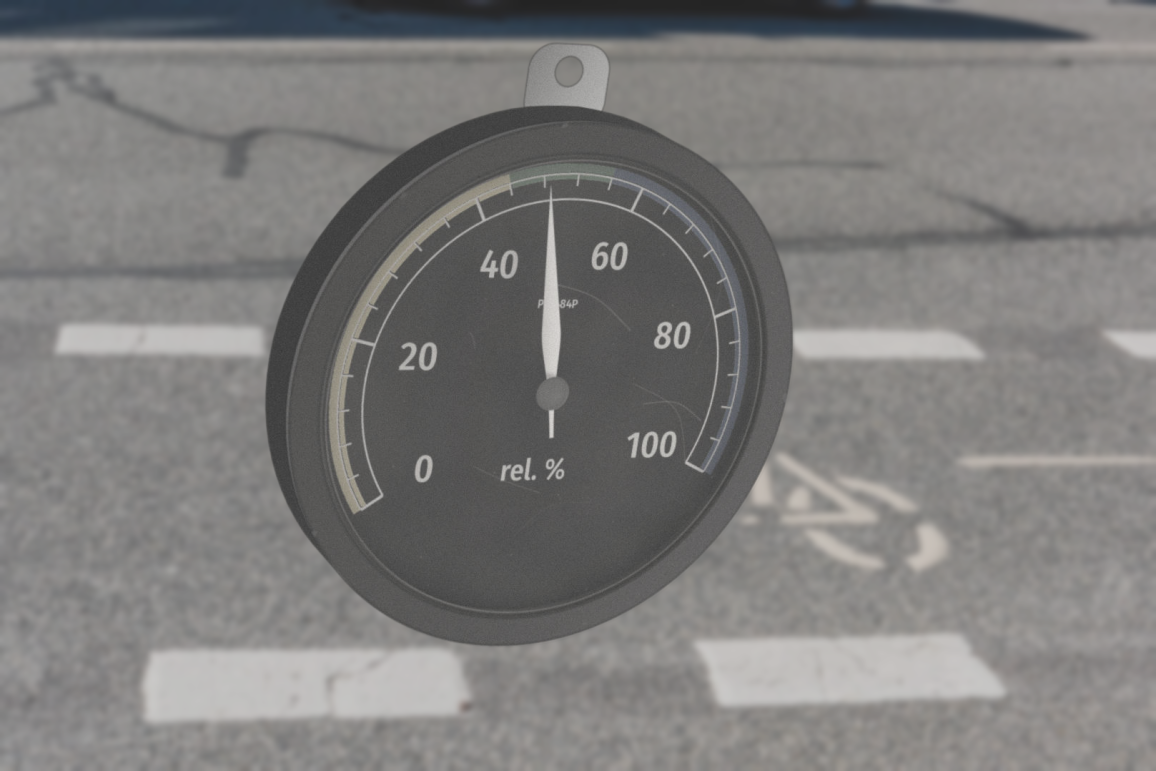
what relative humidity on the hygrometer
48 %
